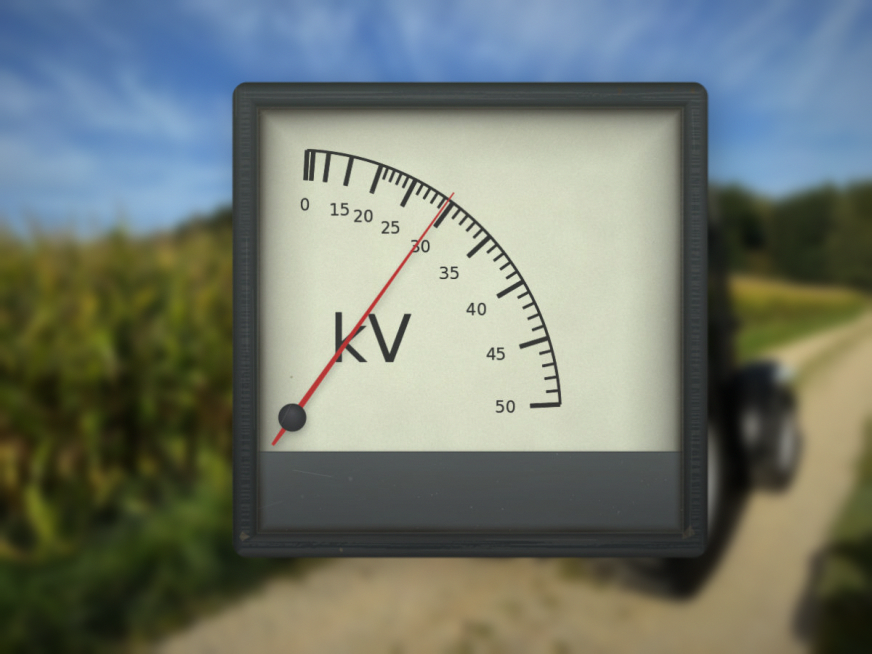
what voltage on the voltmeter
29.5 kV
